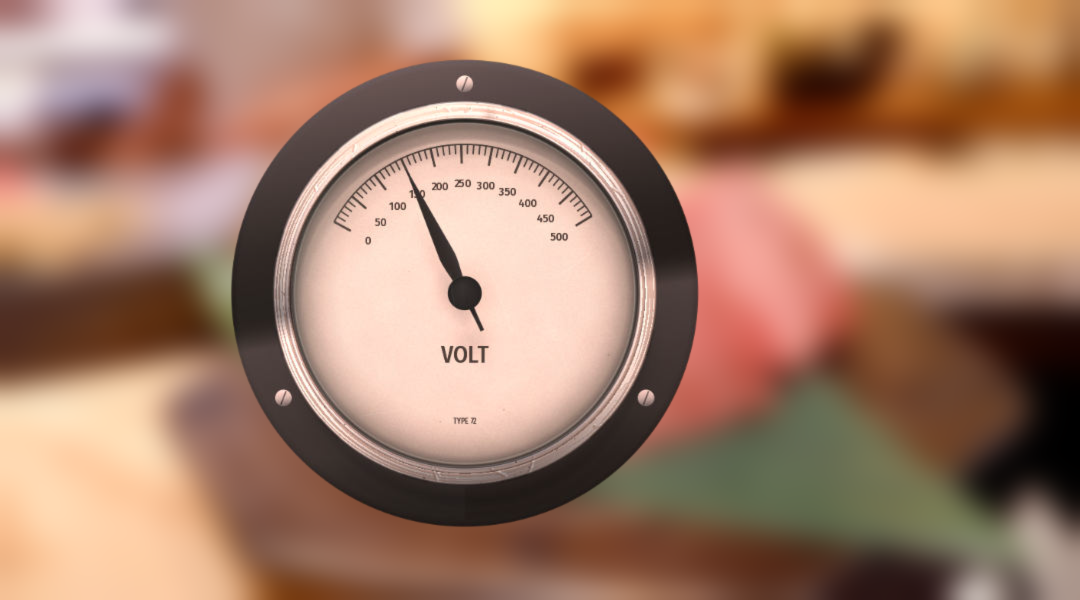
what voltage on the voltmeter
150 V
